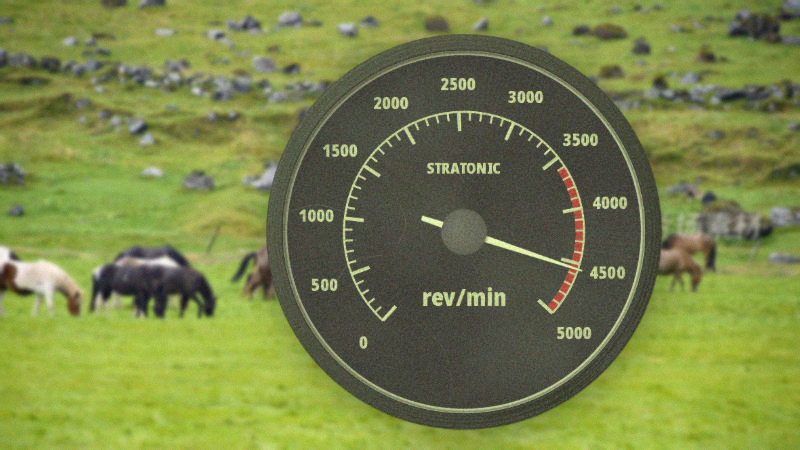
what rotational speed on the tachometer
4550 rpm
